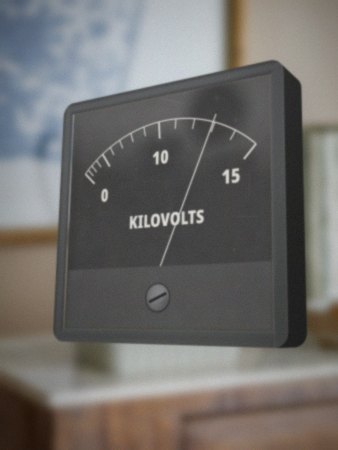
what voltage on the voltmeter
13 kV
